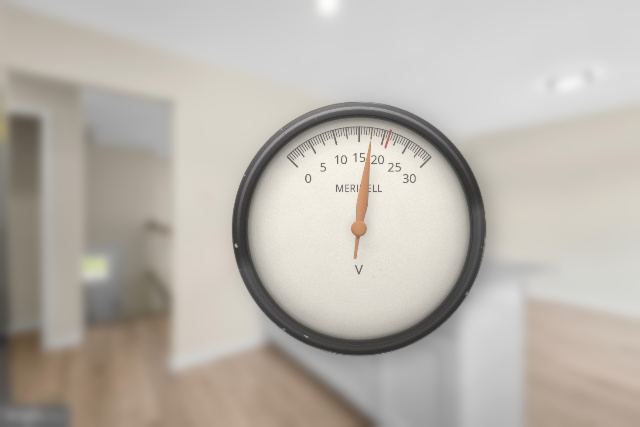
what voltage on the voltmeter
17.5 V
